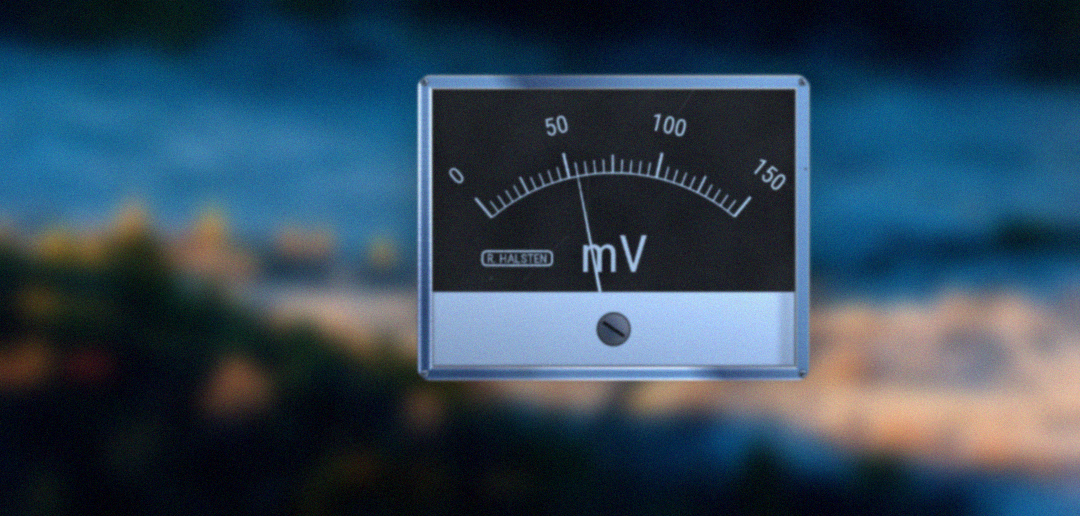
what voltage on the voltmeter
55 mV
